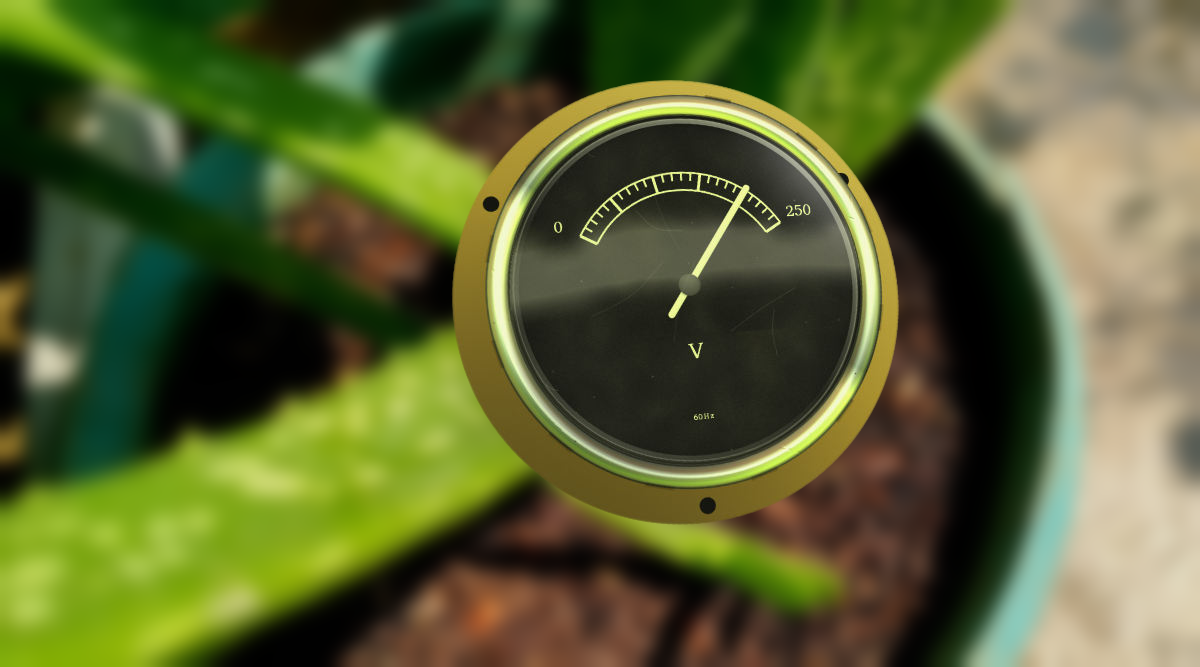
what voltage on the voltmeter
200 V
